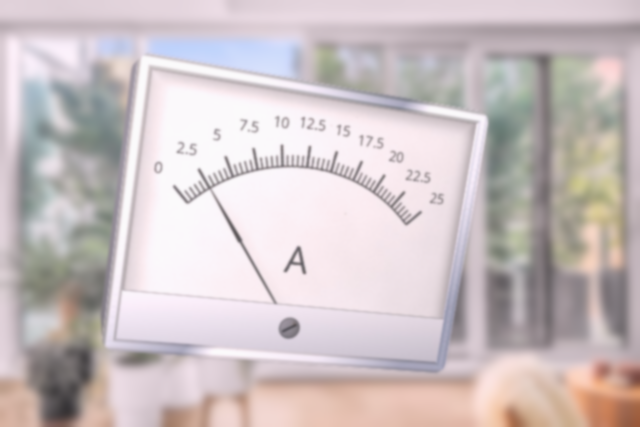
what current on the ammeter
2.5 A
